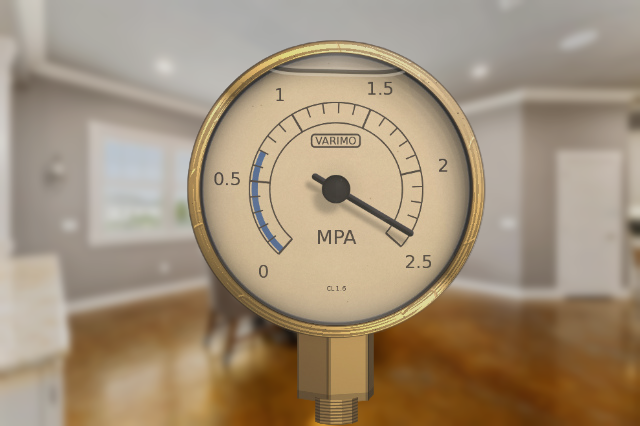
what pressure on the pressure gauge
2.4 MPa
